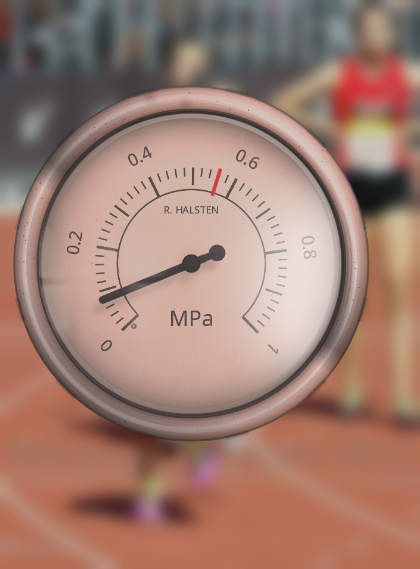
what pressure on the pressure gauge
0.08 MPa
